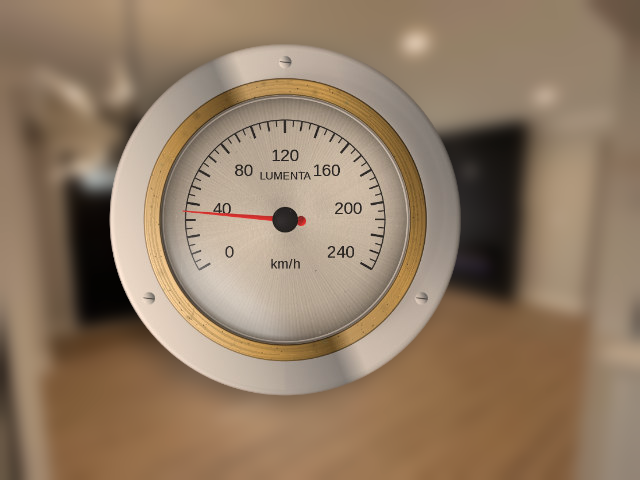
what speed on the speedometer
35 km/h
